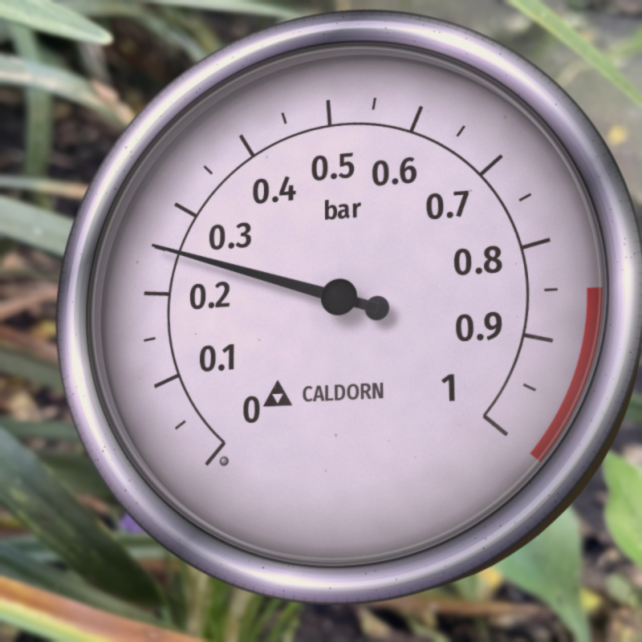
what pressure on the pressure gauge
0.25 bar
